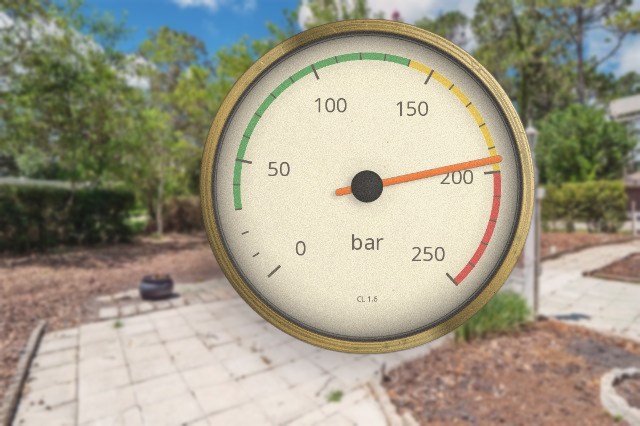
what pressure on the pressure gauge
195 bar
